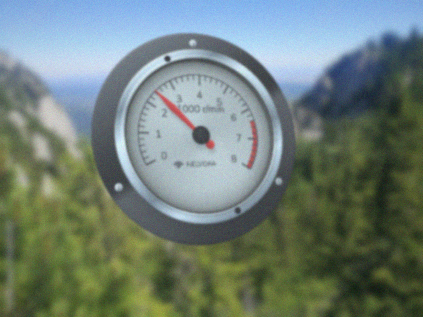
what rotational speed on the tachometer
2400 rpm
